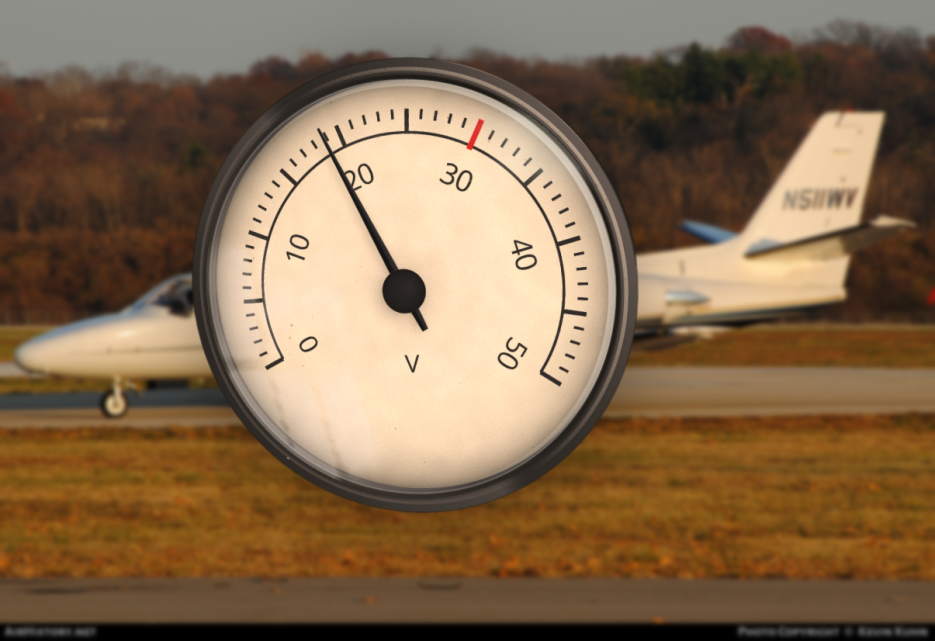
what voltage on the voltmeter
19 V
